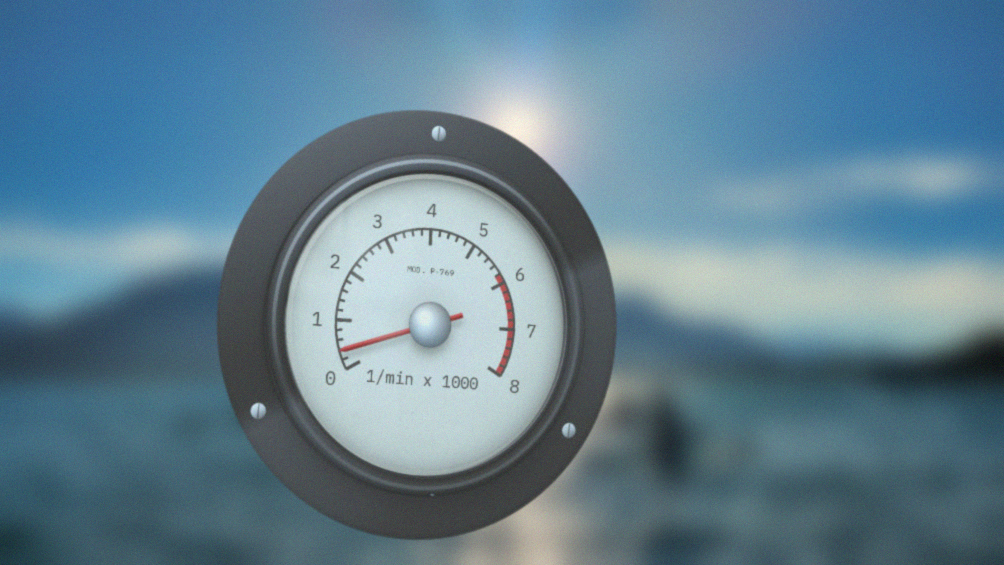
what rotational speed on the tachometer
400 rpm
